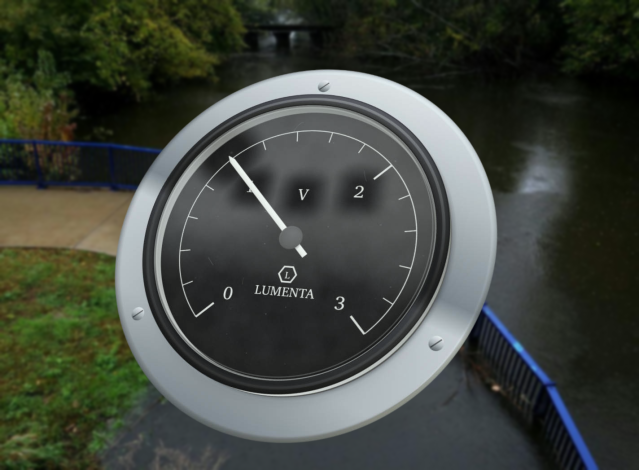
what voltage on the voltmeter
1 V
